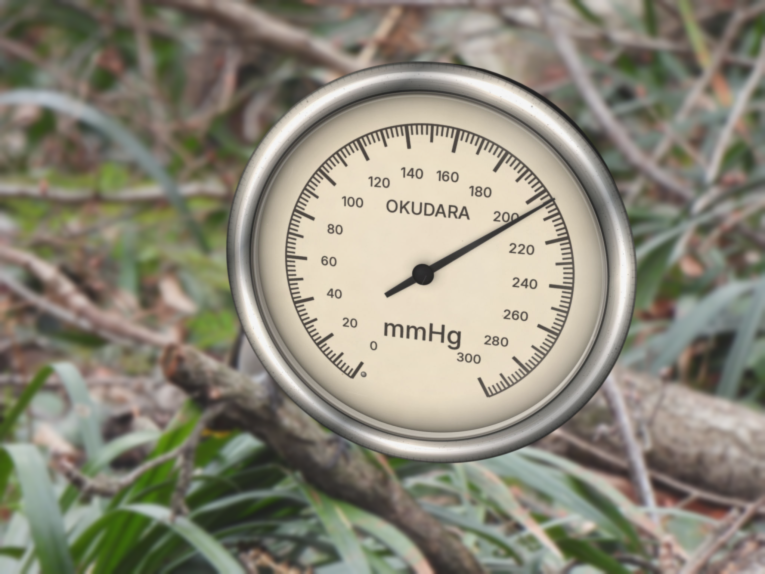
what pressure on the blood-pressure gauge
204 mmHg
